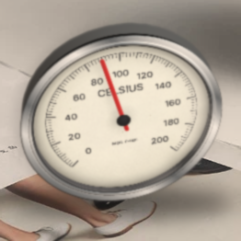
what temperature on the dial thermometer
90 °C
